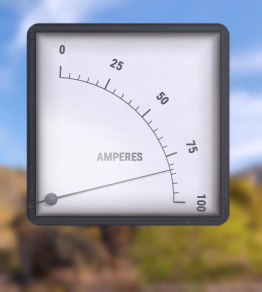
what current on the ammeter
82.5 A
